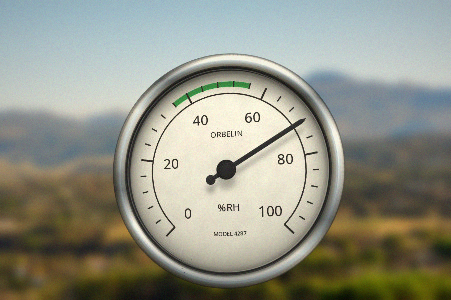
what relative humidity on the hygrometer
72 %
